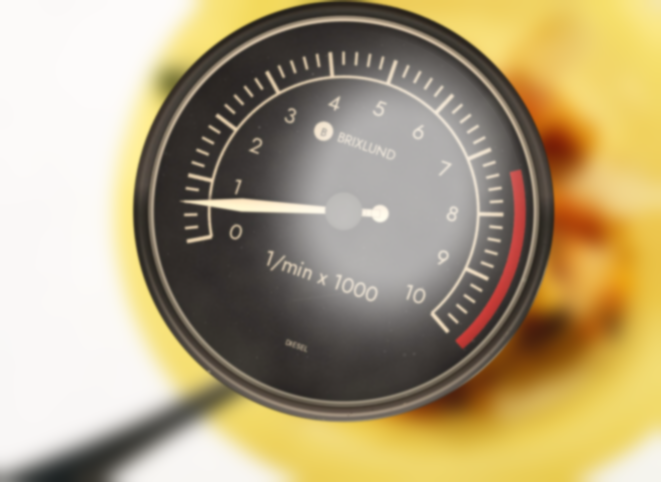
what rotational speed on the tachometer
600 rpm
